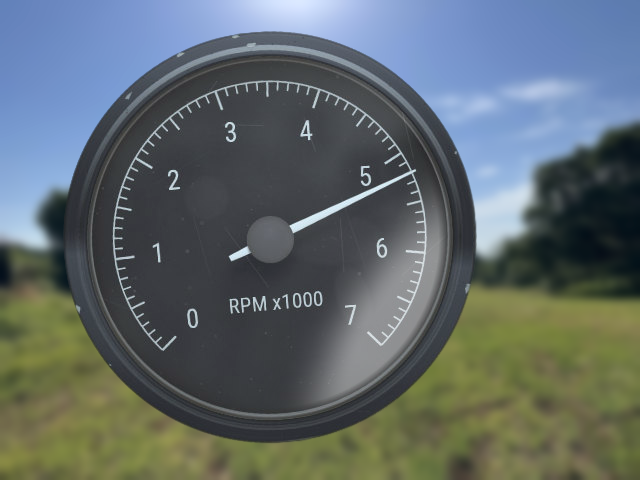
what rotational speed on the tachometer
5200 rpm
